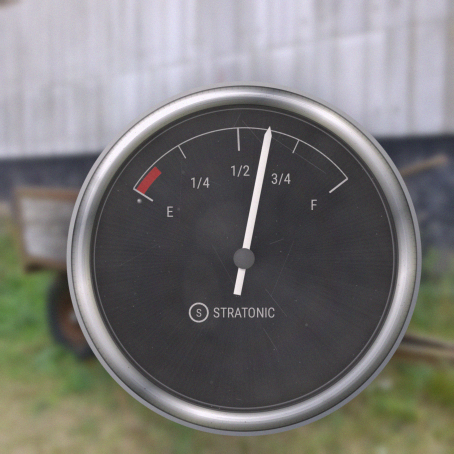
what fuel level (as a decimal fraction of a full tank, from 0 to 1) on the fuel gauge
0.625
